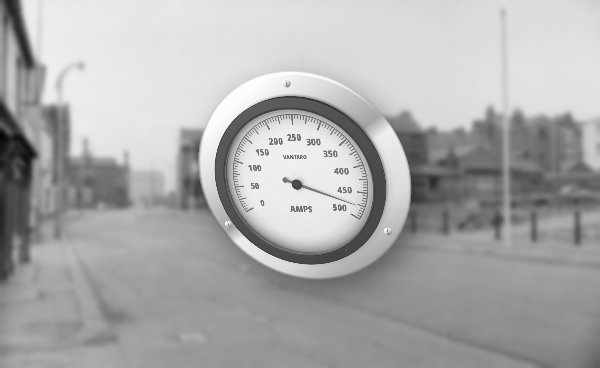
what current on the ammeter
475 A
